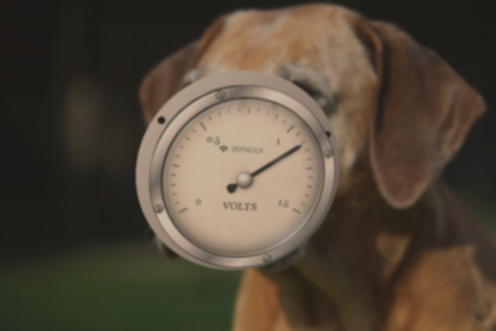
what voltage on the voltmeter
1.1 V
